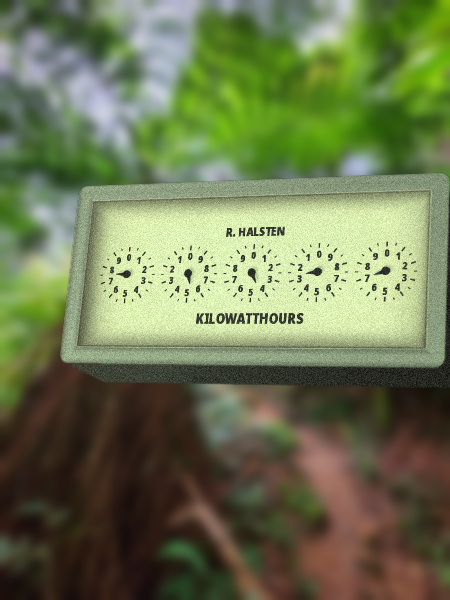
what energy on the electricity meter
75427 kWh
